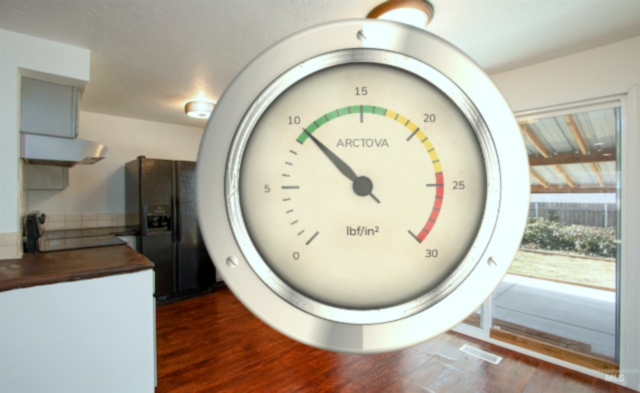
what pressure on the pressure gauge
10 psi
